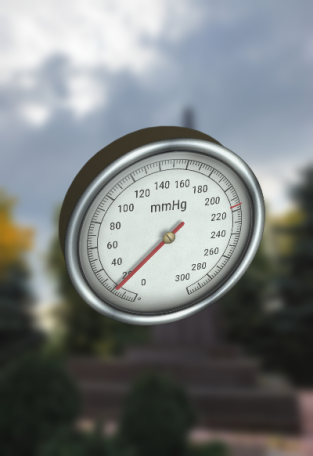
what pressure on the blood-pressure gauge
20 mmHg
